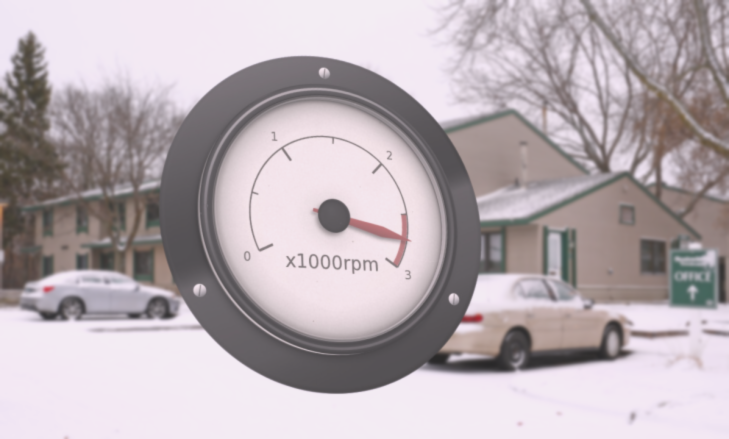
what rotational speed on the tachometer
2750 rpm
